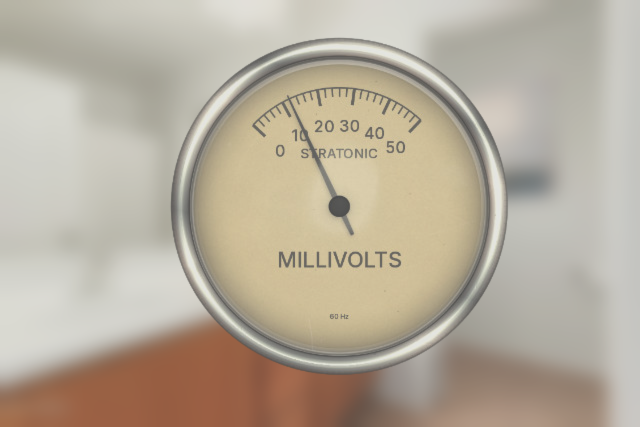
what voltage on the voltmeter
12 mV
